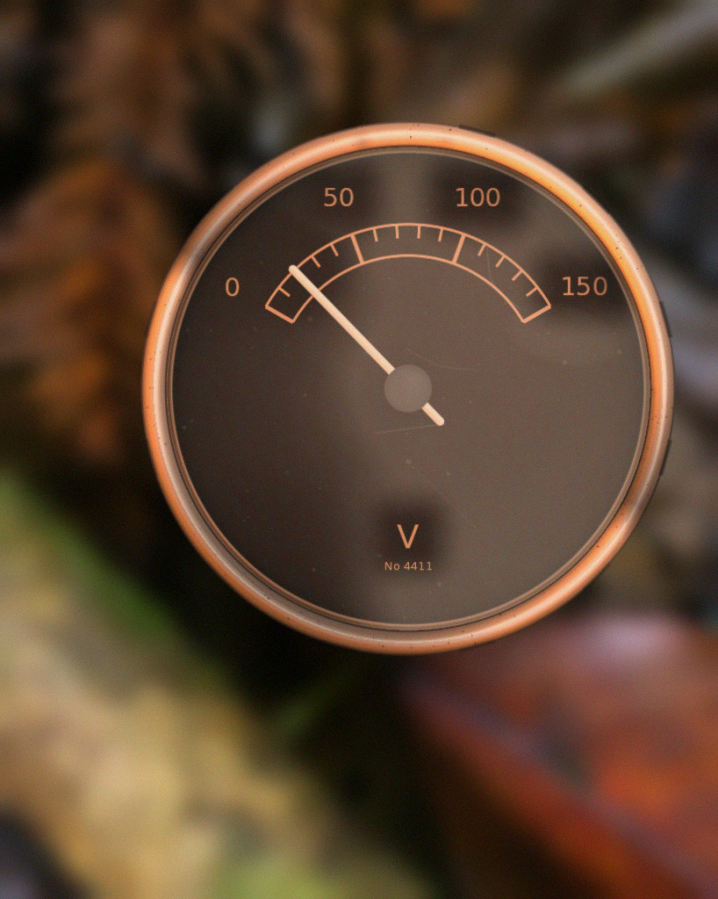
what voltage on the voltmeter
20 V
